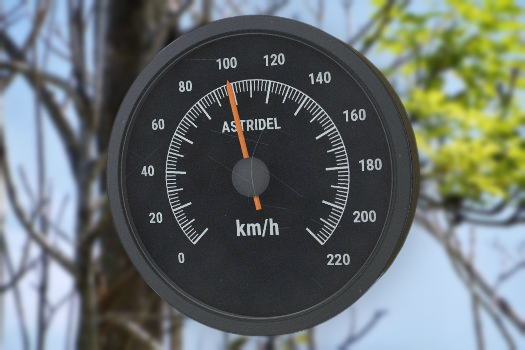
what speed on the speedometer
100 km/h
